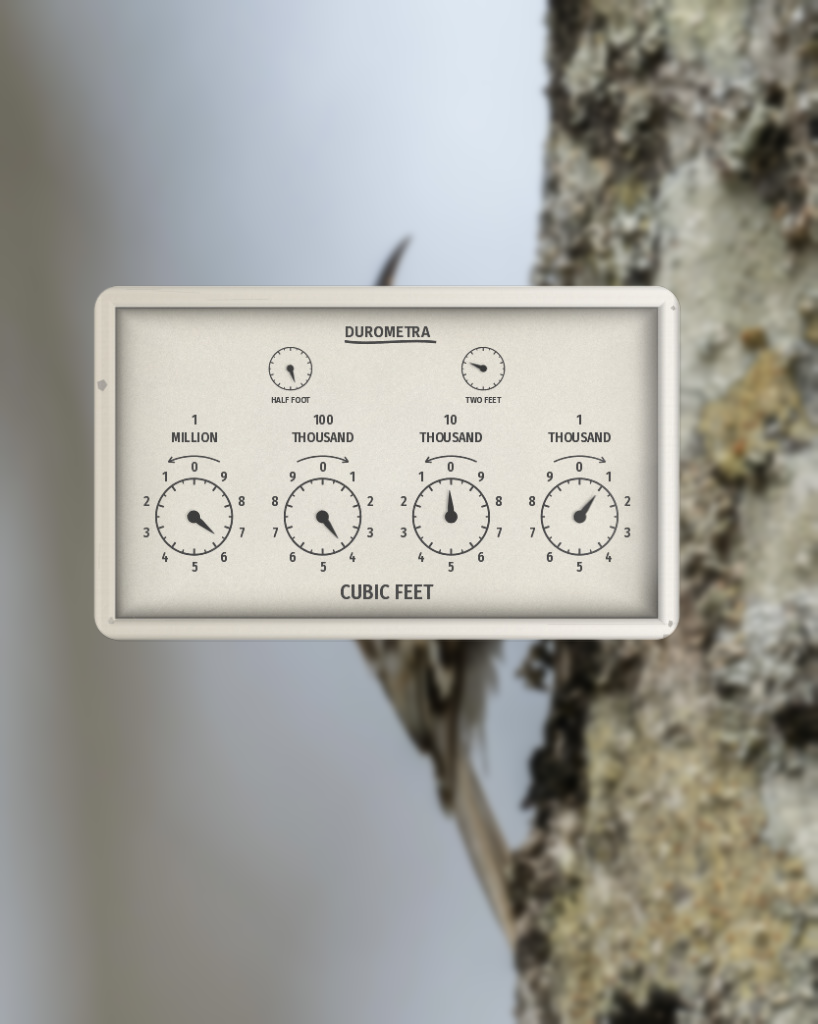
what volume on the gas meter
640100 ft³
